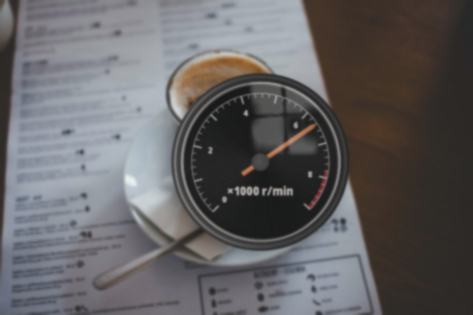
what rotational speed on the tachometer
6400 rpm
